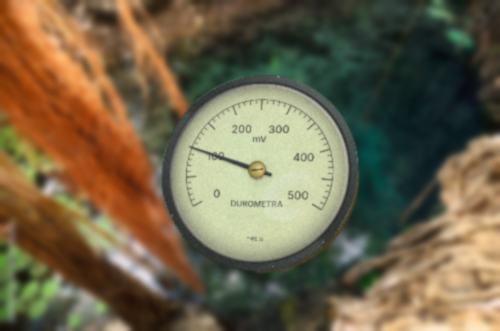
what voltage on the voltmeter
100 mV
